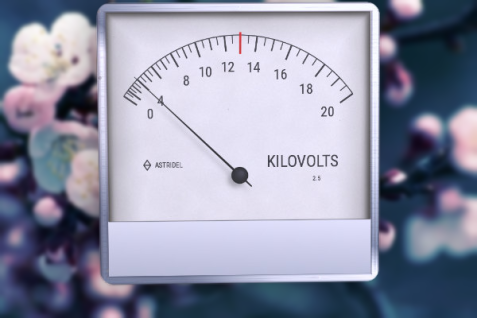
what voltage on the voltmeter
4 kV
